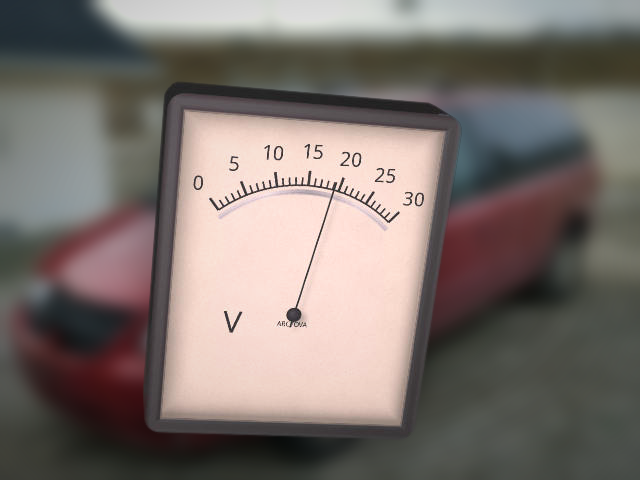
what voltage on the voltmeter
19 V
